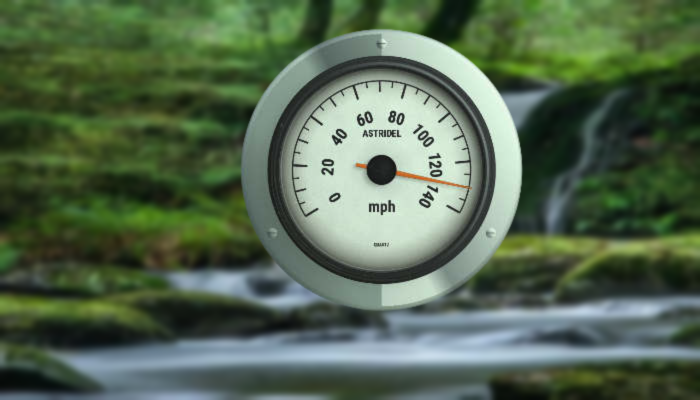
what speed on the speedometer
130 mph
